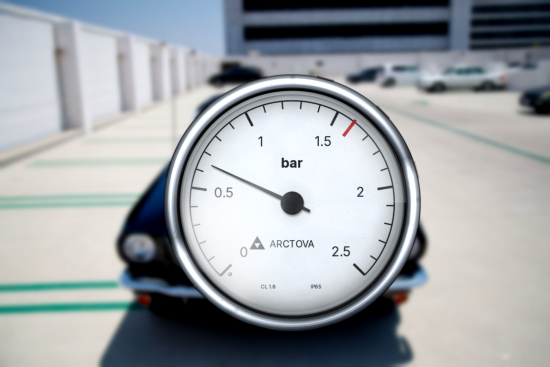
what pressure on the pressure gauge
0.65 bar
